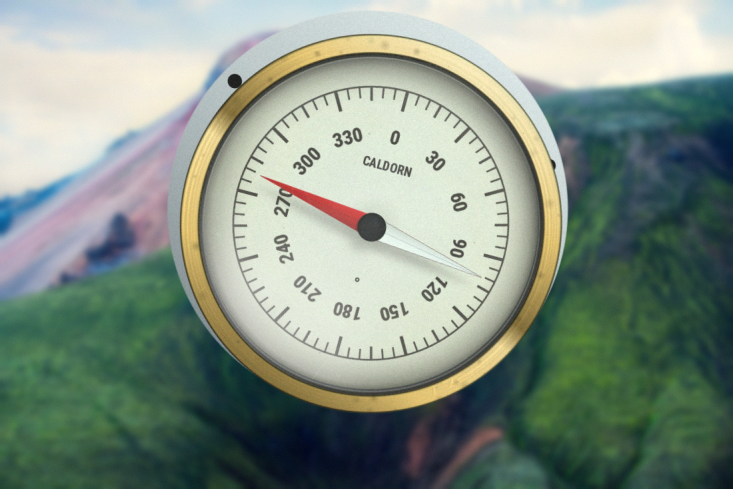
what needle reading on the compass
280 °
